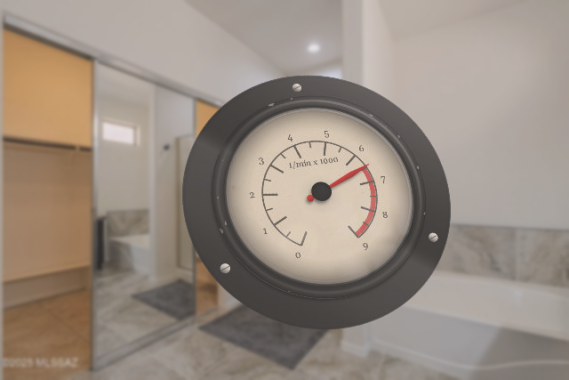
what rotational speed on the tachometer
6500 rpm
